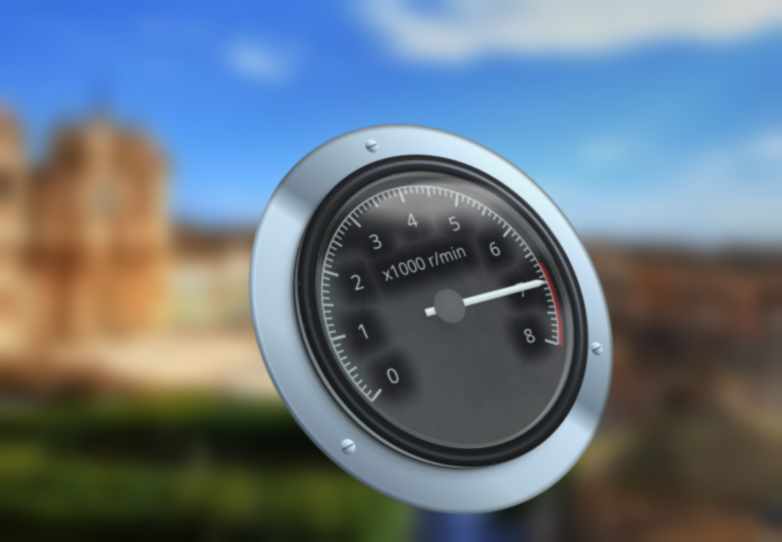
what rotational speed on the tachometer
7000 rpm
